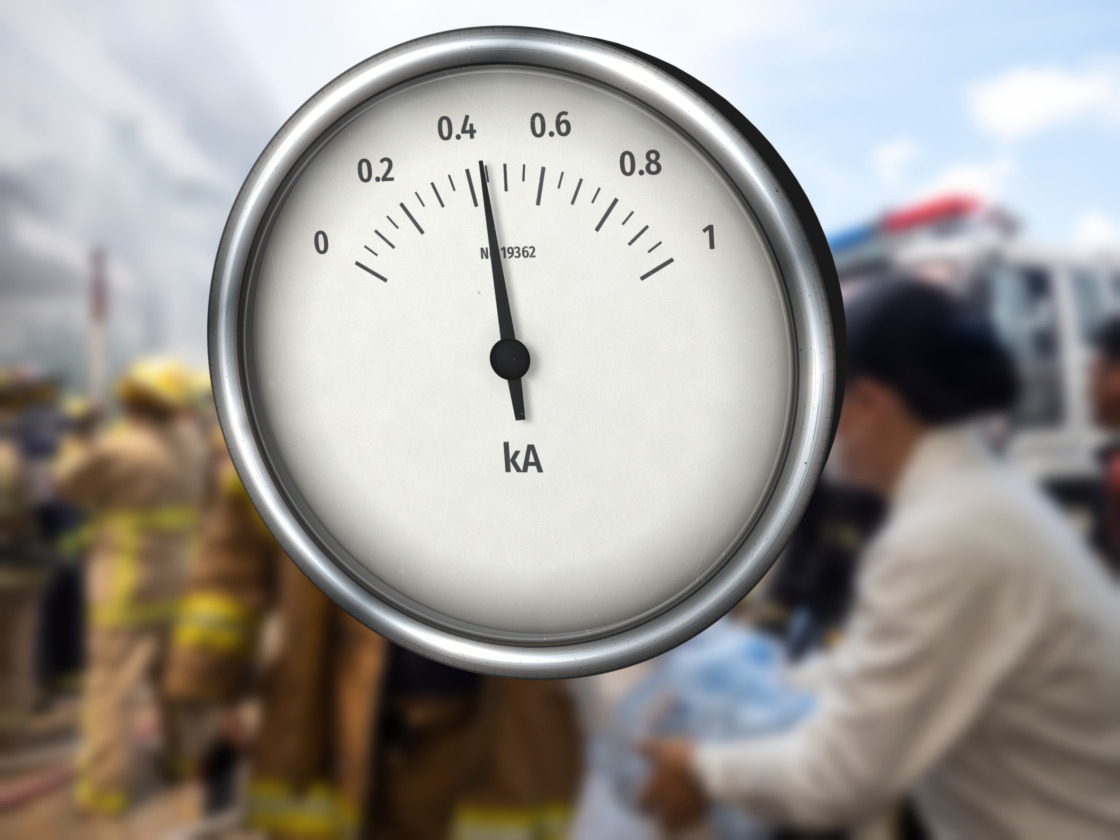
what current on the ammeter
0.45 kA
